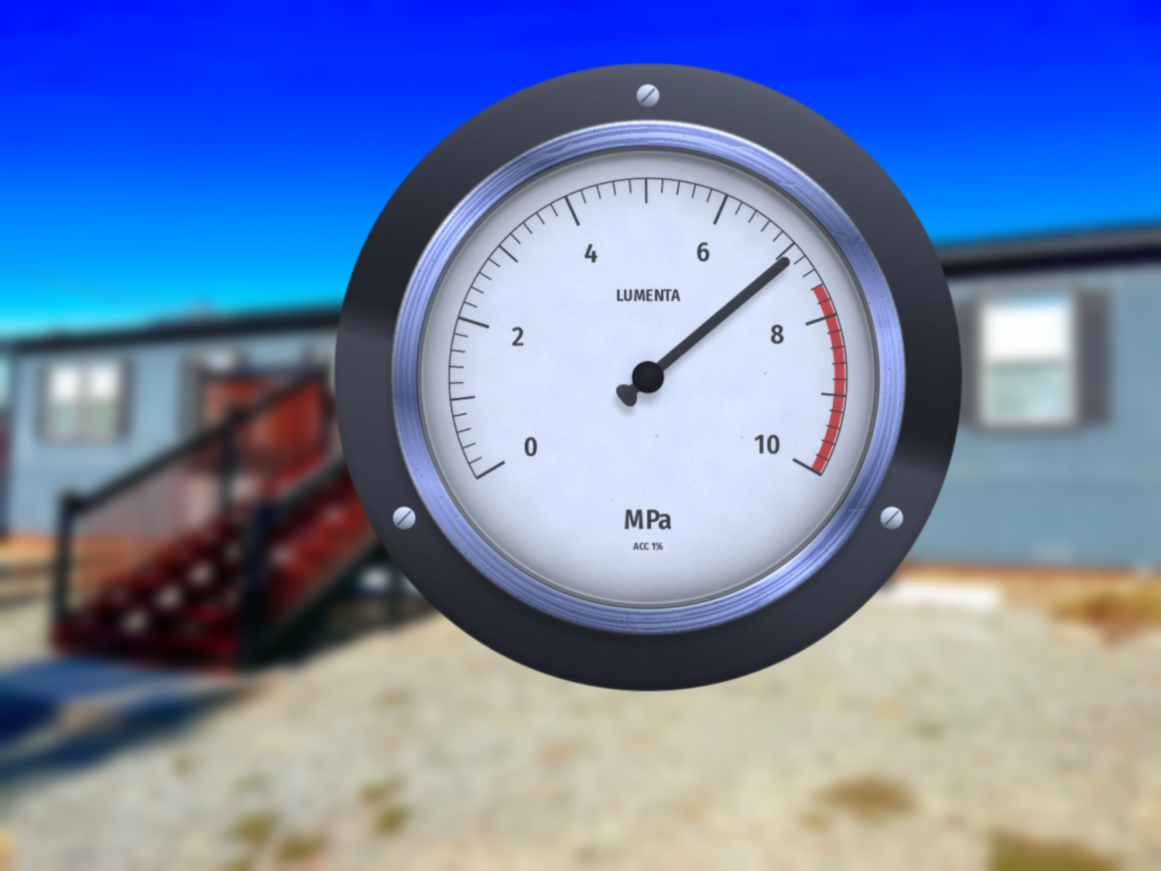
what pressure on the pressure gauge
7.1 MPa
